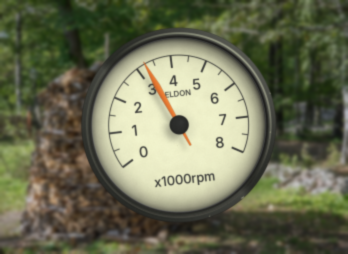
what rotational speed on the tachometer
3250 rpm
